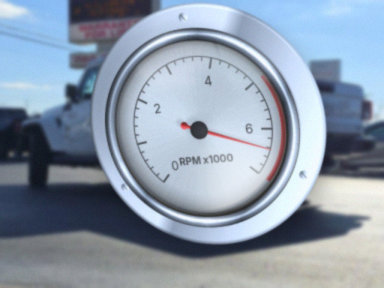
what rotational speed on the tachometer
6400 rpm
